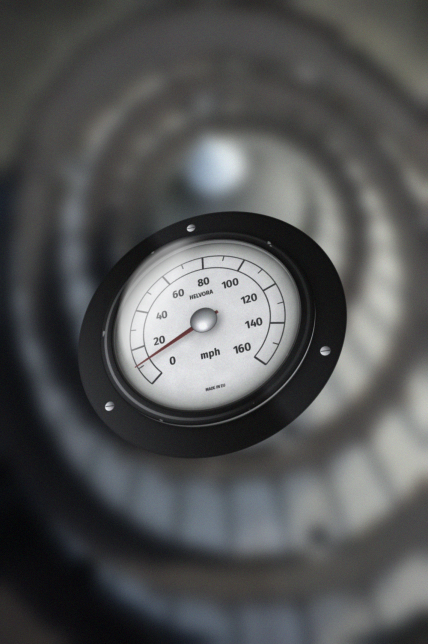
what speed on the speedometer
10 mph
